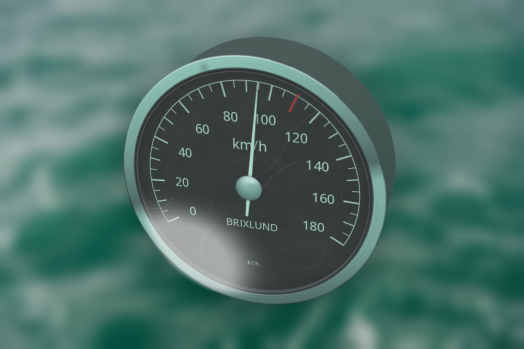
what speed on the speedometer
95 km/h
